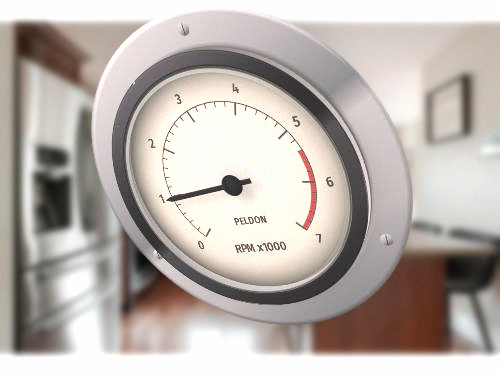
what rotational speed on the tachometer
1000 rpm
